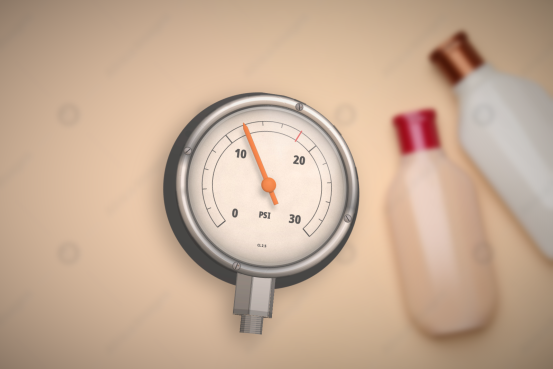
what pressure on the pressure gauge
12 psi
